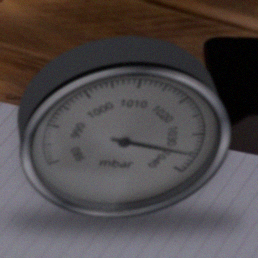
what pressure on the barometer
1035 mbar
